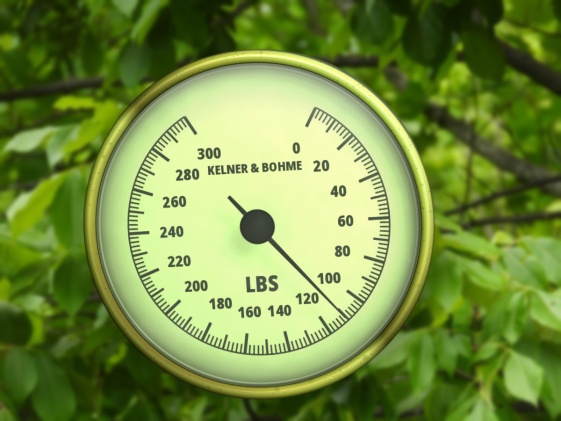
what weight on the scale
110 lb
